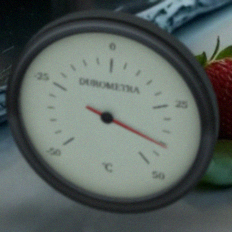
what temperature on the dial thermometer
40 °C
